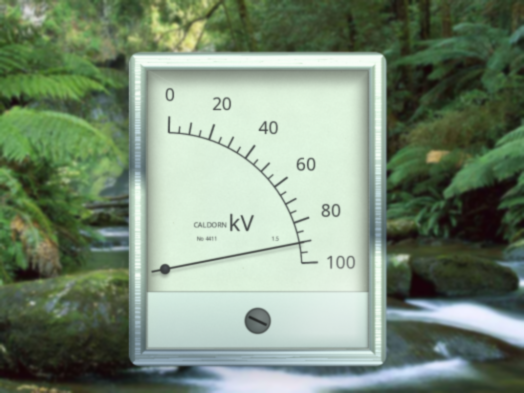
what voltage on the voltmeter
90 kV
